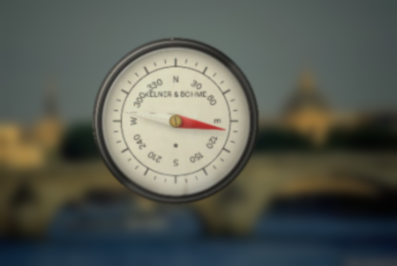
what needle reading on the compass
100 °
